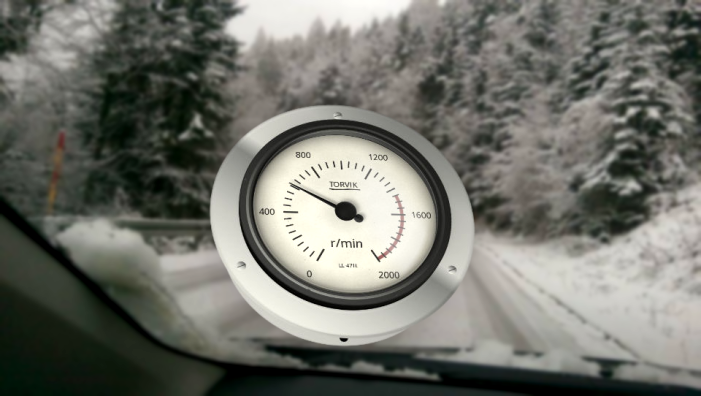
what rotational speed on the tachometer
600 rpm
